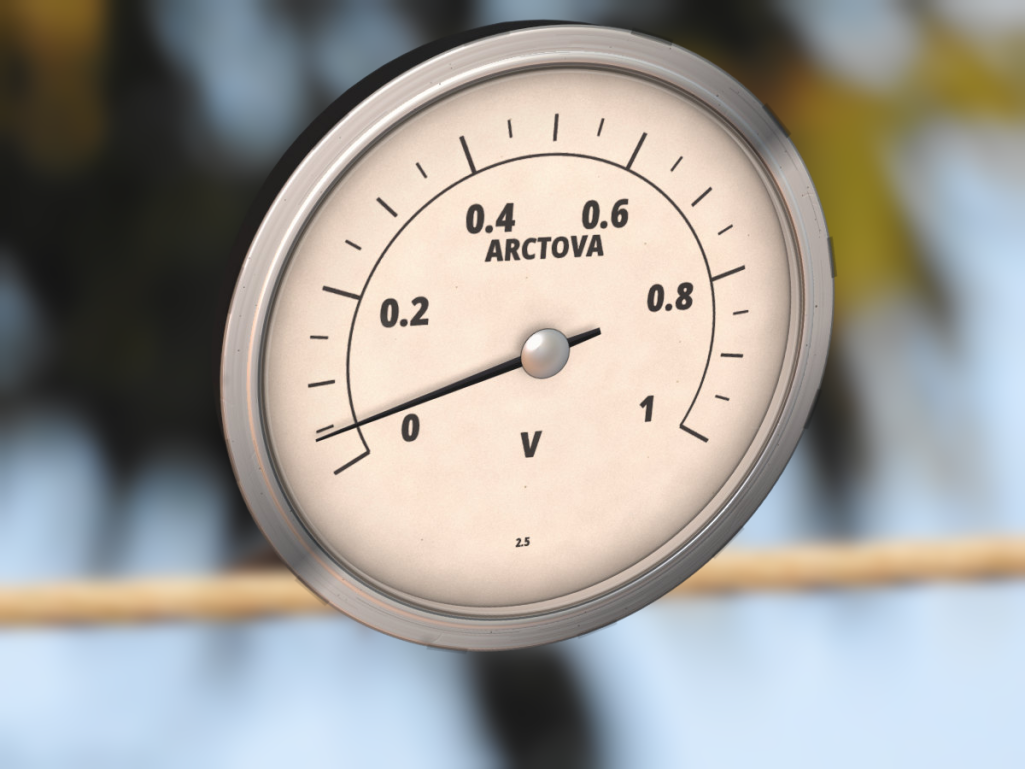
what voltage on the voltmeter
0.05 V
